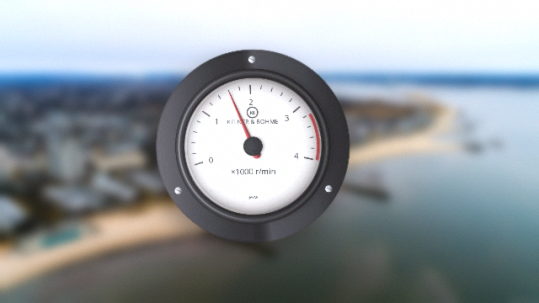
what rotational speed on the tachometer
1600 rpm
